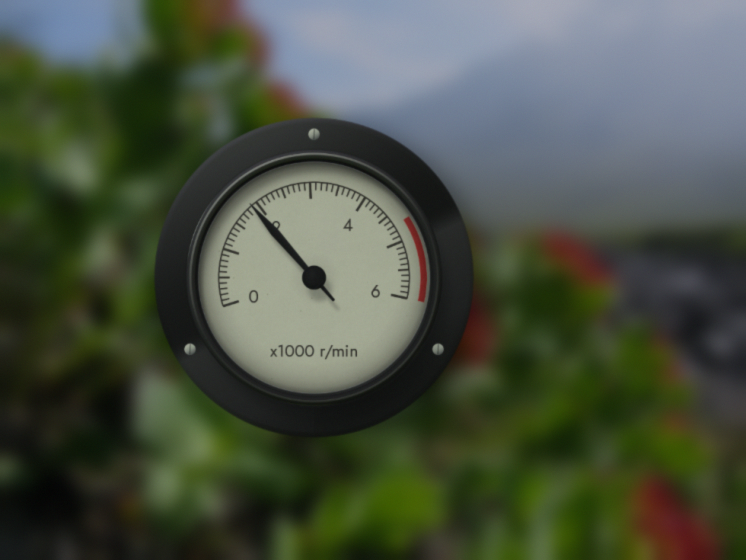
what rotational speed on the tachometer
1900 rpm
